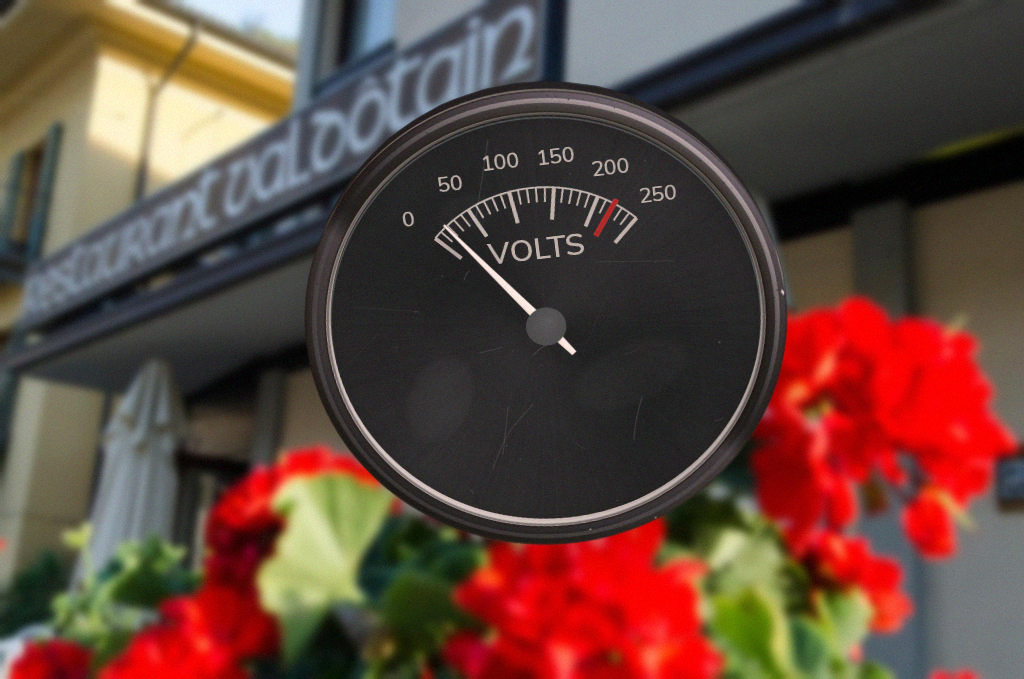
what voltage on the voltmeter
20 V
